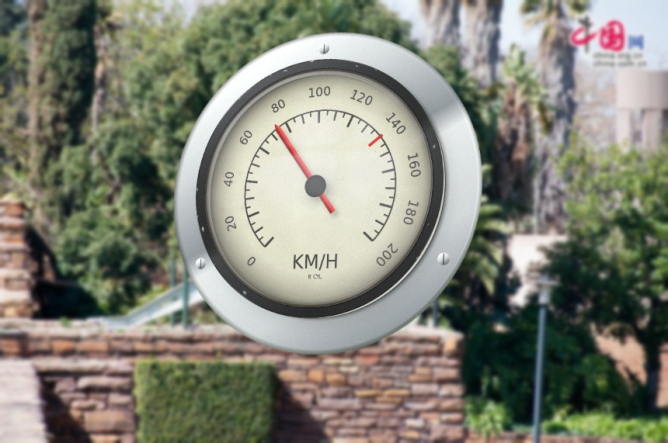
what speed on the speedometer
75 km/h
